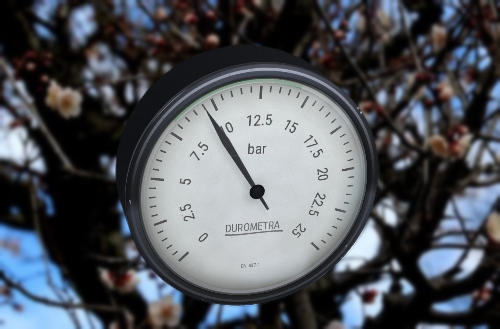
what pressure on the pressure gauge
9.5 bar
